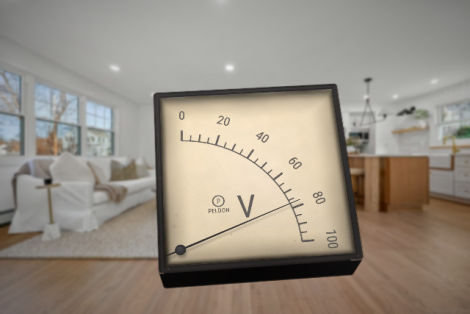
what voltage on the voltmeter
77.5 V
